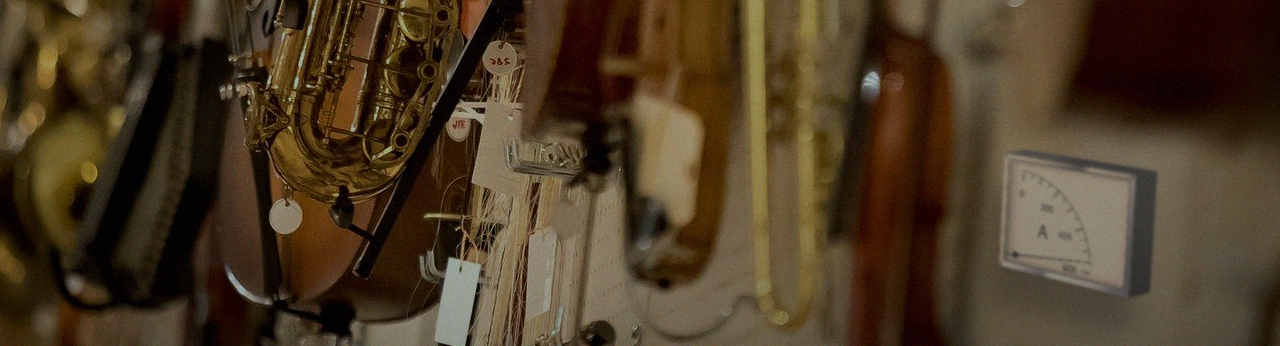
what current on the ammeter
550 A
